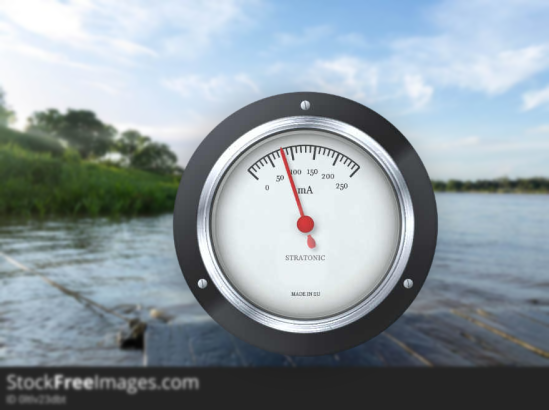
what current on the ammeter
80 mA
